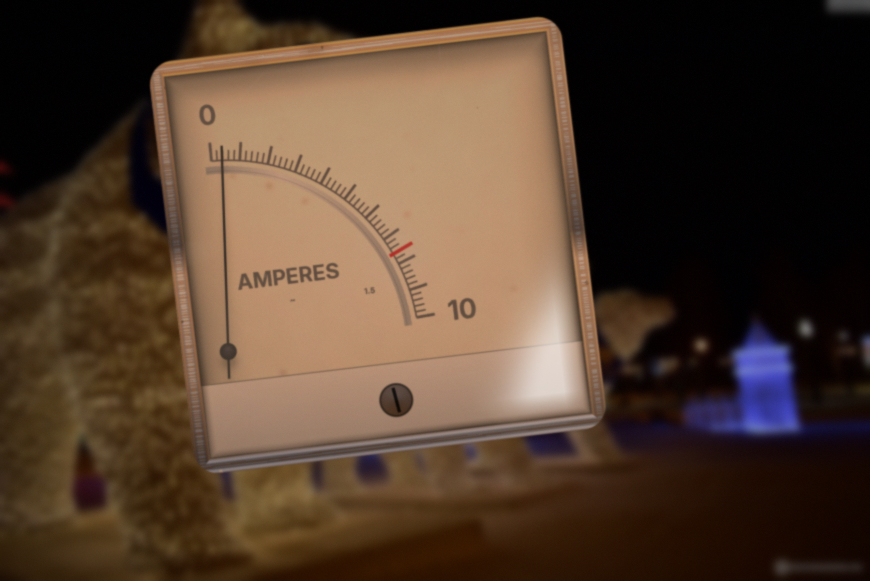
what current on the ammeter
0.4 A
